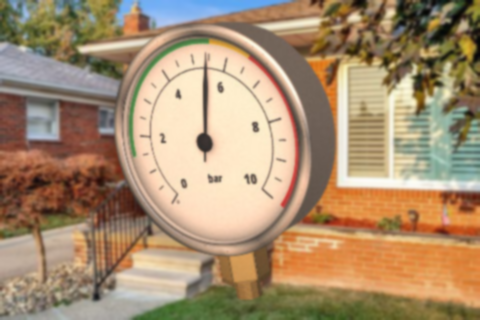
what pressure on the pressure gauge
5.5 bar
